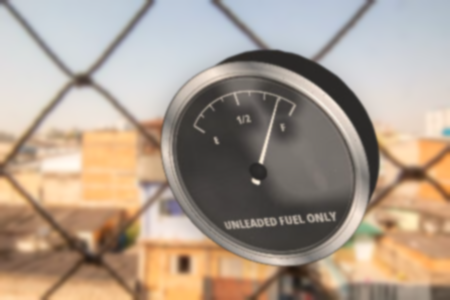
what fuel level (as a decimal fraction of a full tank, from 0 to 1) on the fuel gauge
0.875
